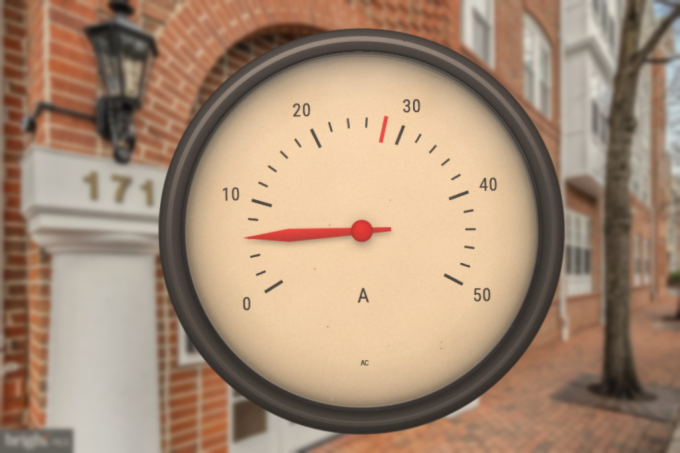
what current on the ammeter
6 A
